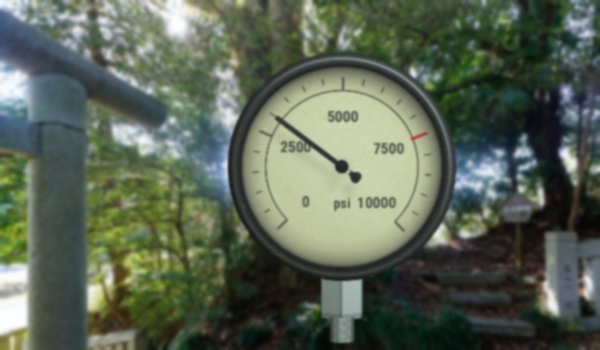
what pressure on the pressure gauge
3000 psi
